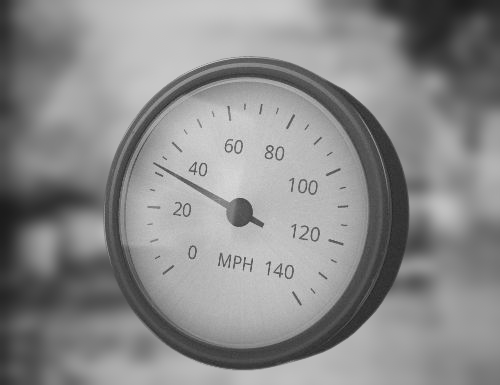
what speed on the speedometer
32.5 mph
